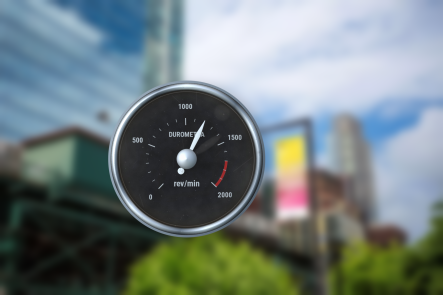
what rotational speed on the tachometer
1200 rpm
